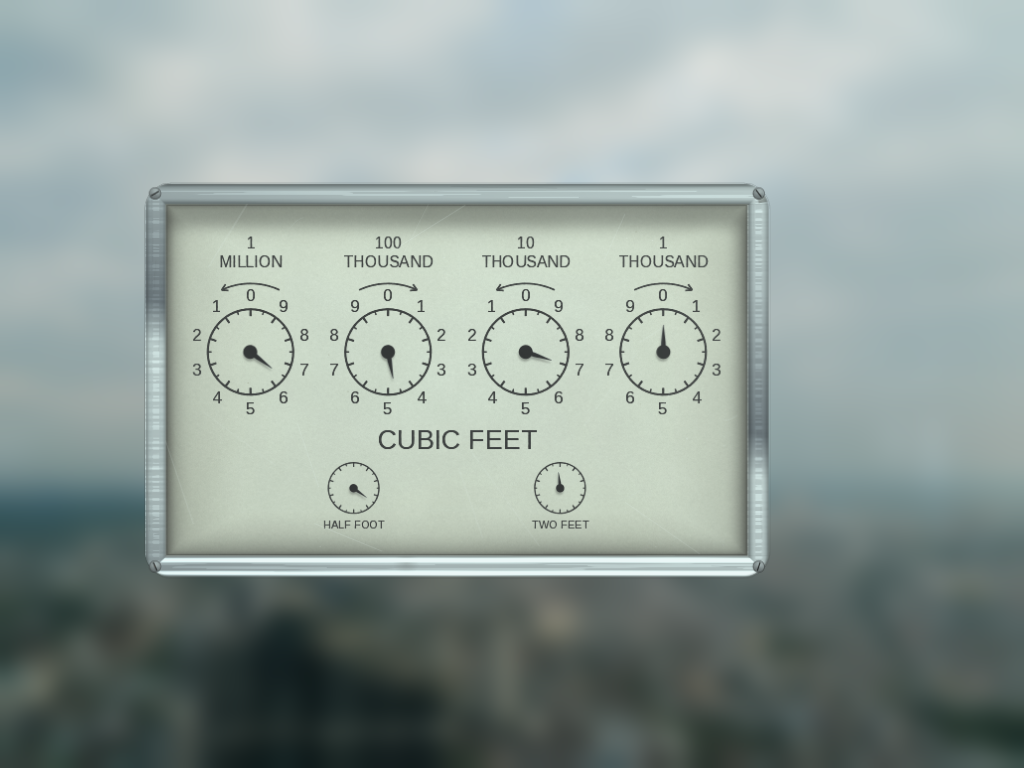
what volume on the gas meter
647000 ft³
